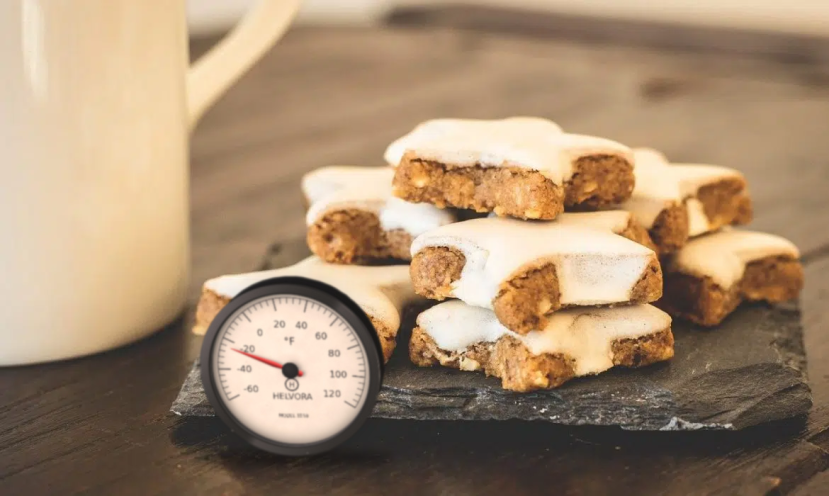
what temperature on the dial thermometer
-24 °F
